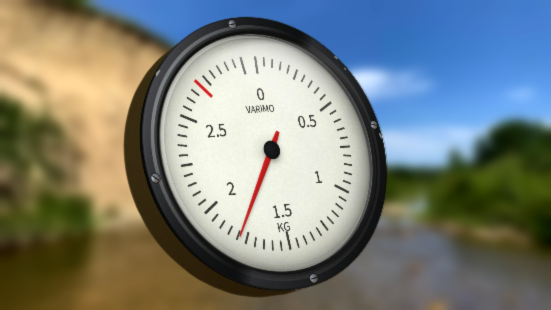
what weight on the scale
1.8 kg
